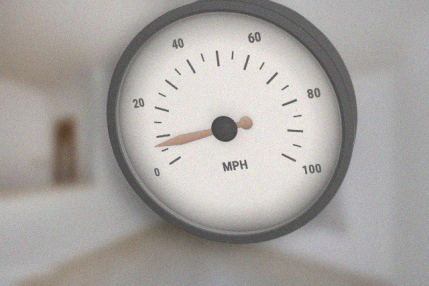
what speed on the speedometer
7.5 mph
